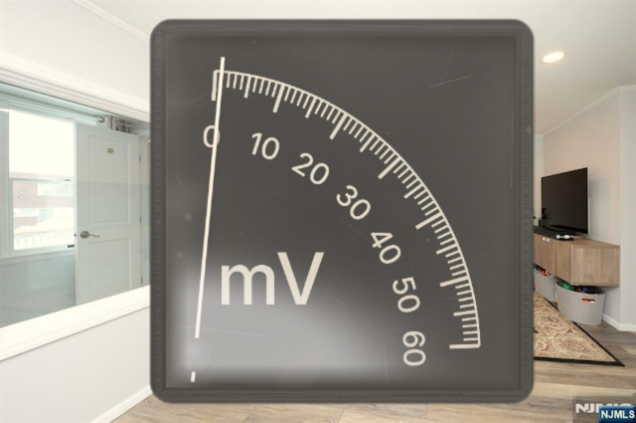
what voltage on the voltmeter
1 mV
